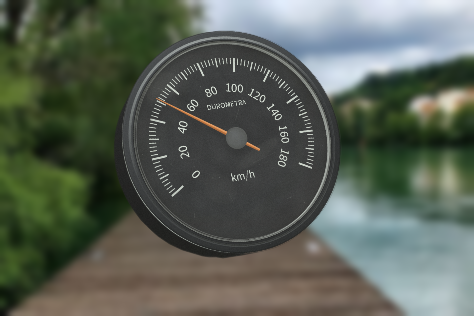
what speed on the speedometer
50 km/h
